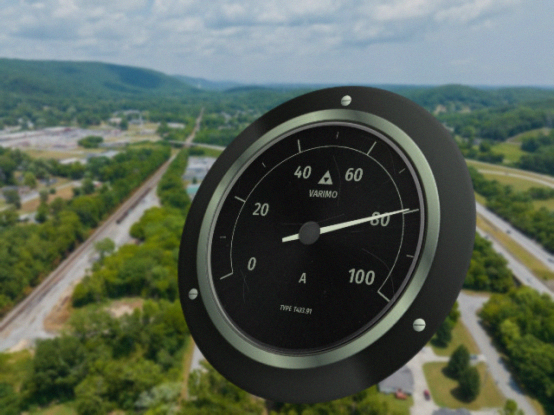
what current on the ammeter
80 A
